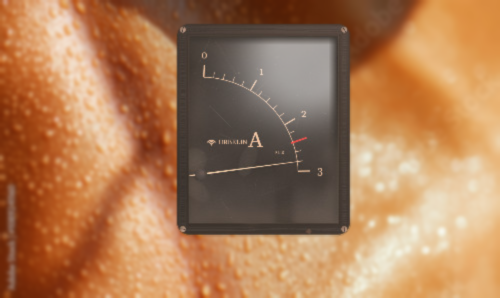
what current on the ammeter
2.8 A
